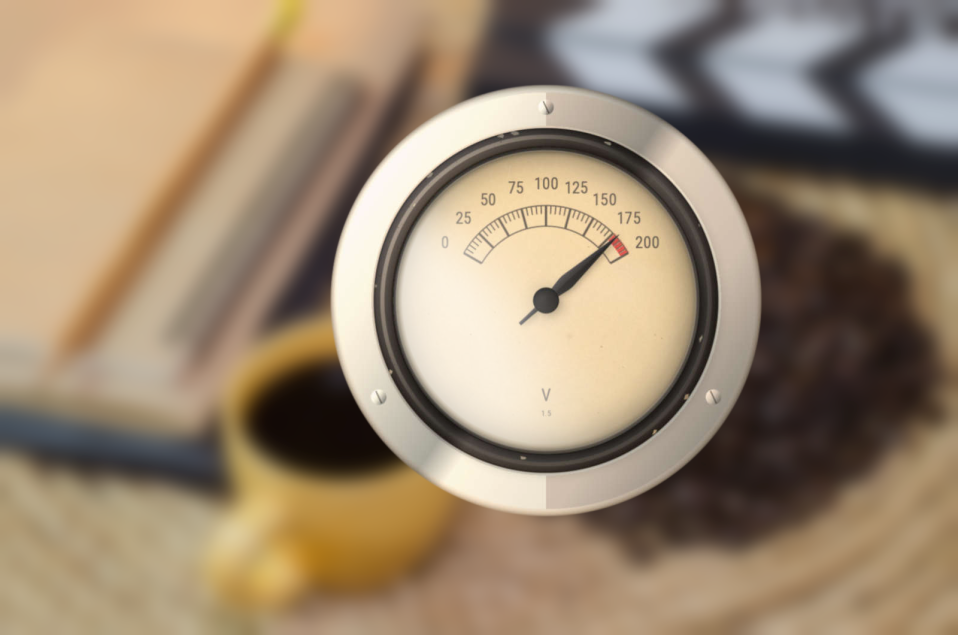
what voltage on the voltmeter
180 V
